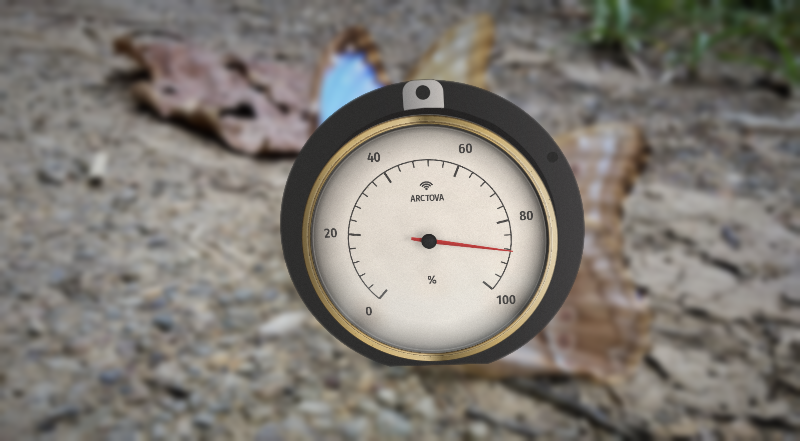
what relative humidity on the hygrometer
88 %
